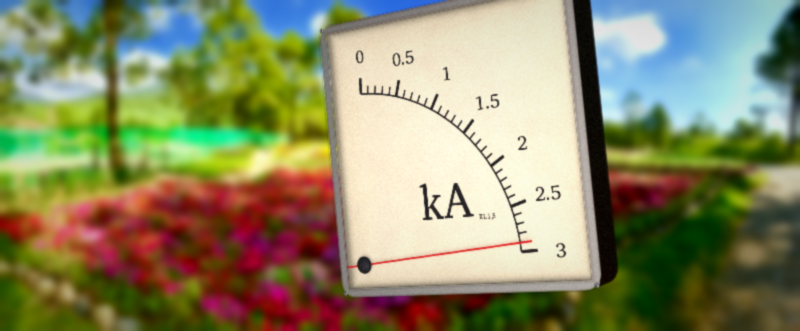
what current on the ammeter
2.9 kA
